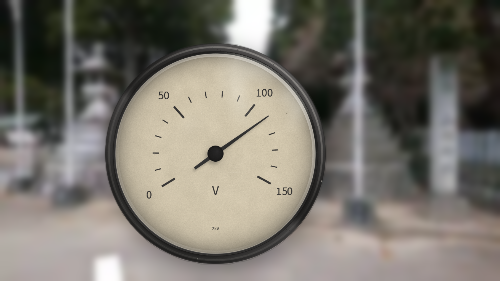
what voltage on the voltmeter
110 V
